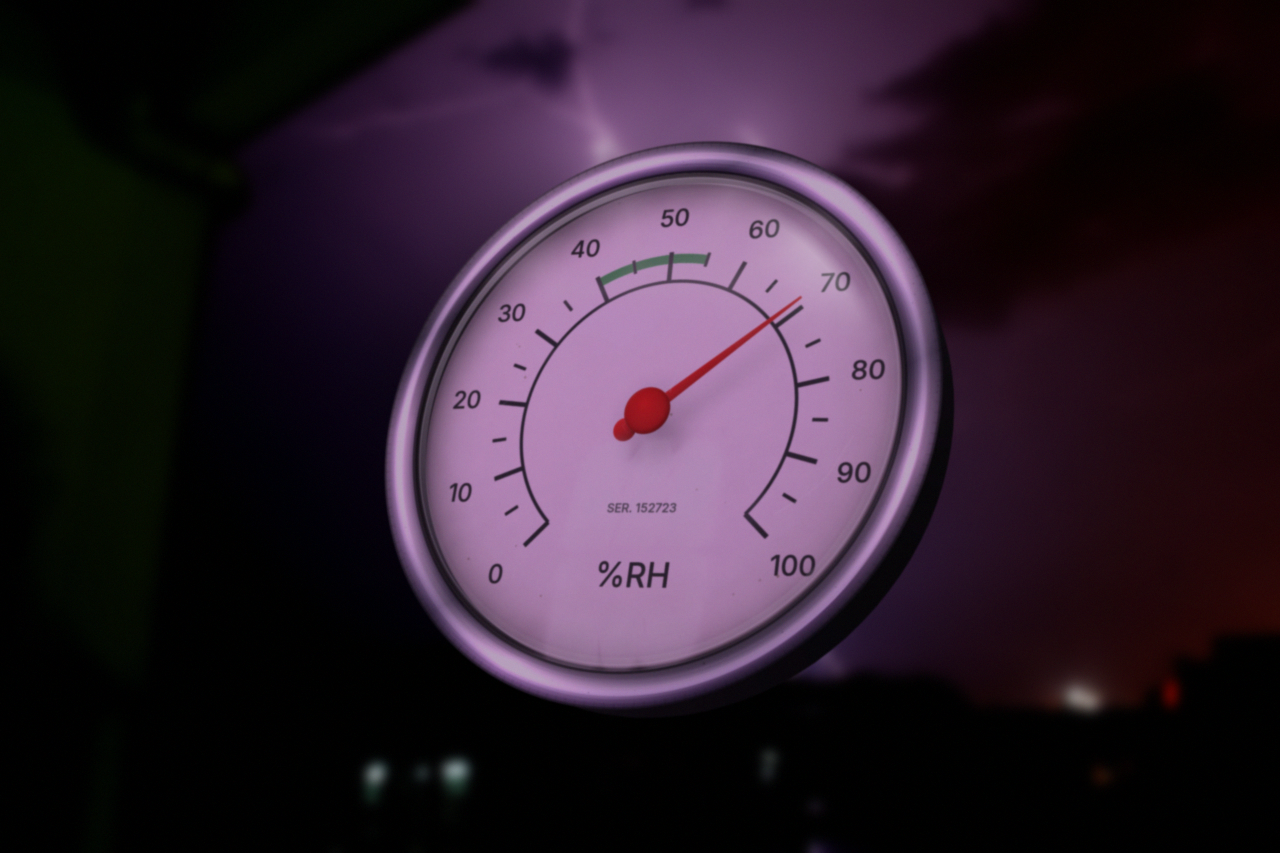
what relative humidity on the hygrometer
70 %
